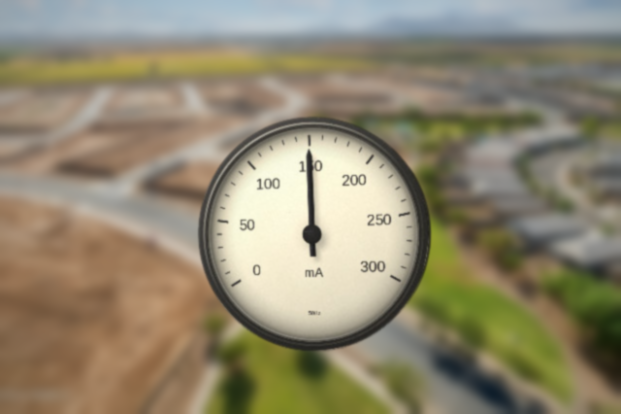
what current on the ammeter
150 mA
